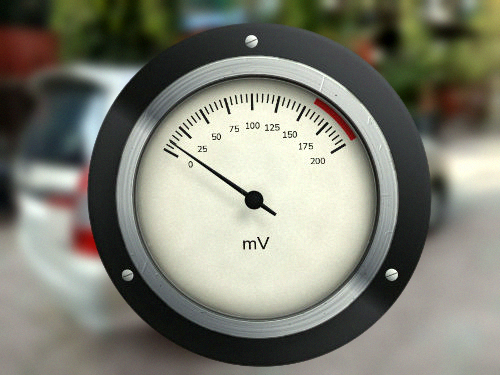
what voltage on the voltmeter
10 mV
